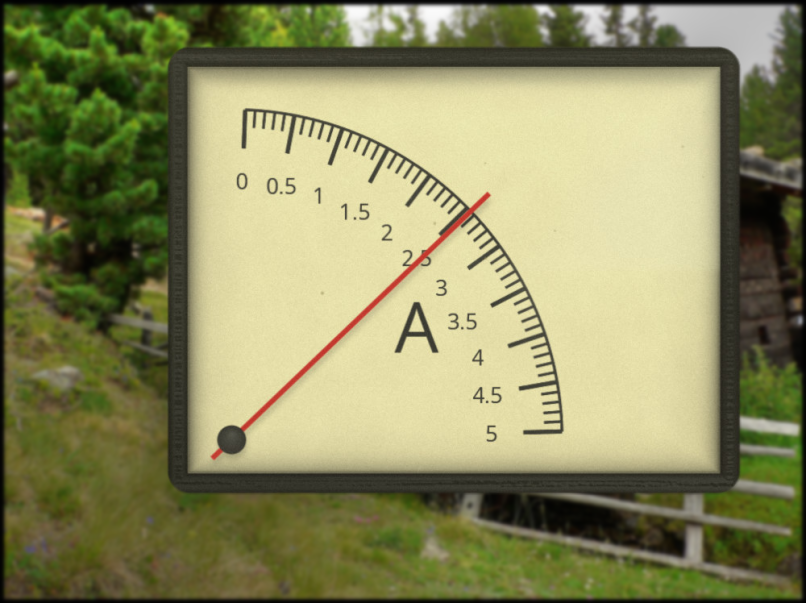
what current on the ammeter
2.55 A
